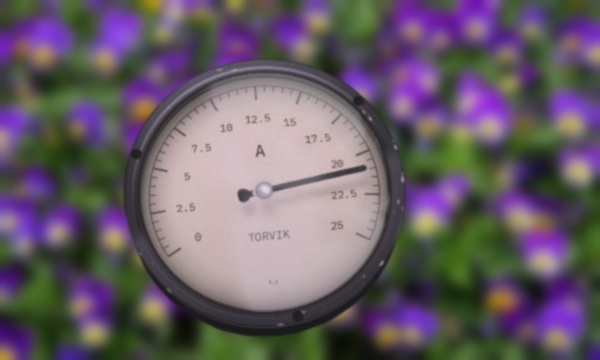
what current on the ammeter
21 A
